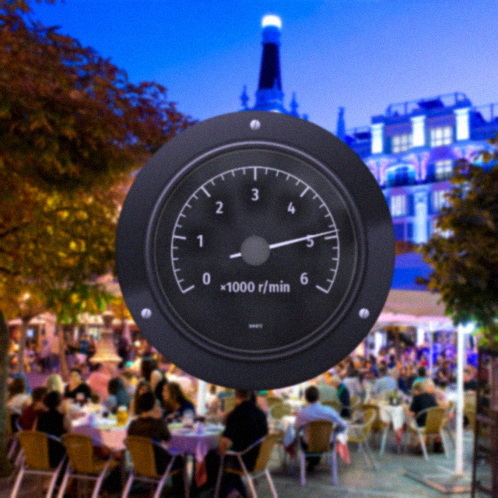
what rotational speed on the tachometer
4900 rpm
